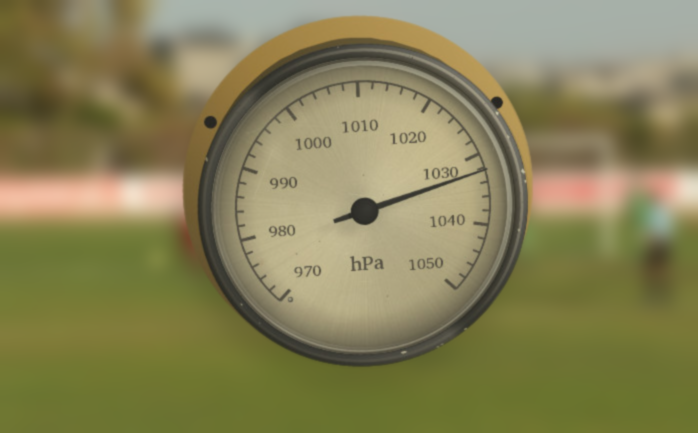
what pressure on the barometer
1032 hPa
